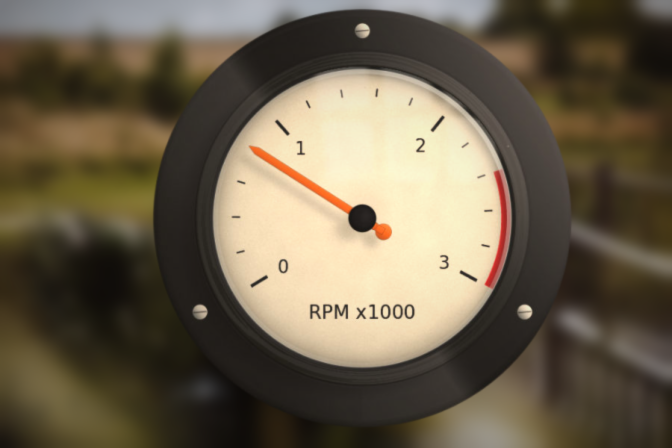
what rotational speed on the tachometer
800 rpm
